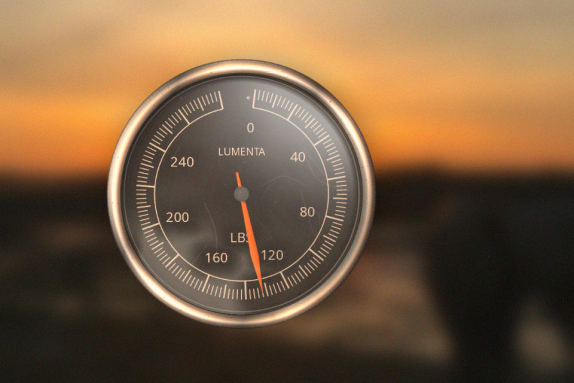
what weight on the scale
132 lb
